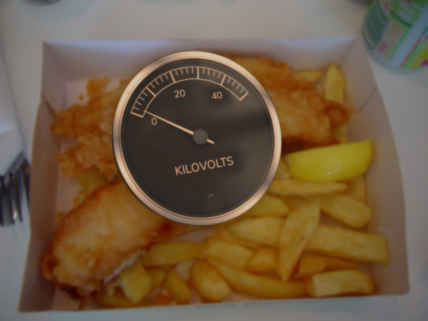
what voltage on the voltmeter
2 kV
